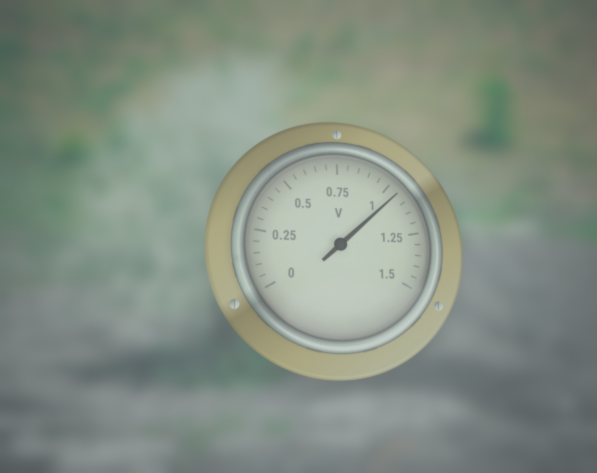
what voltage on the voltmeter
1.05 V
